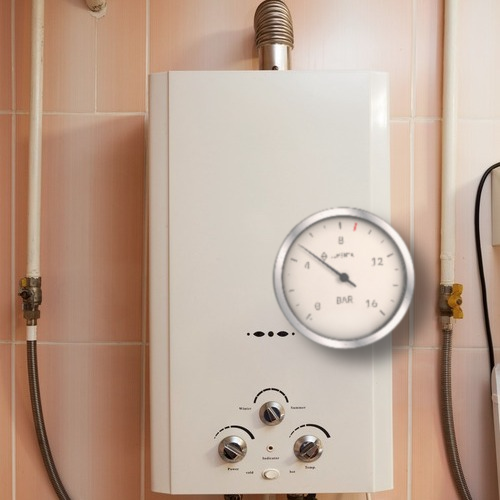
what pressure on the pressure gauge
5 bar
